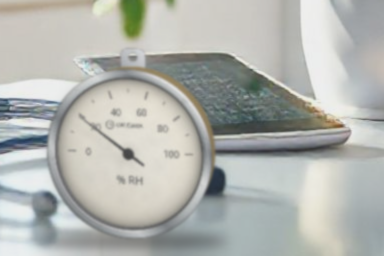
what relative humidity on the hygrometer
20 %
